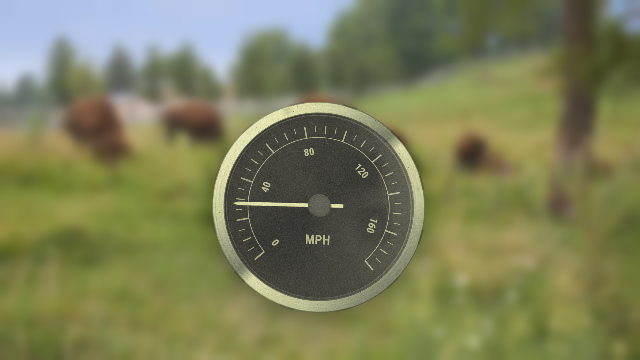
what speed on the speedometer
27.5 mph
